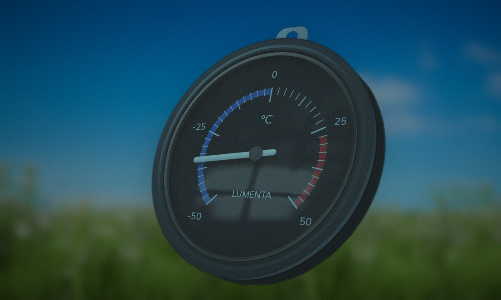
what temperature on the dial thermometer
-35 °C
